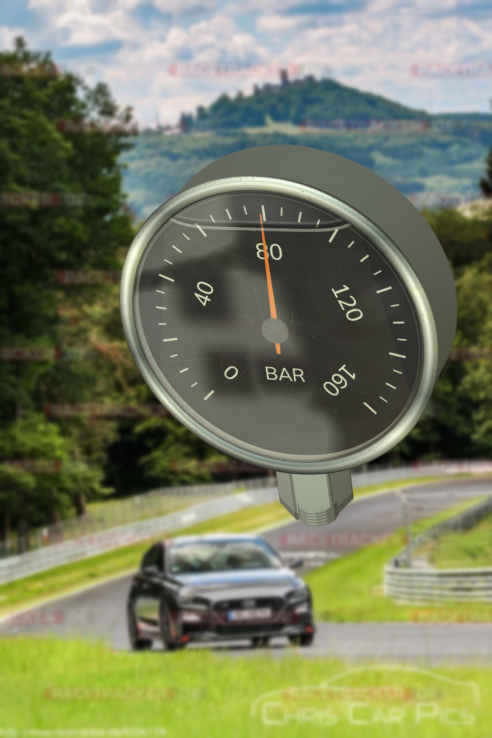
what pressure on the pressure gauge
80 bar
